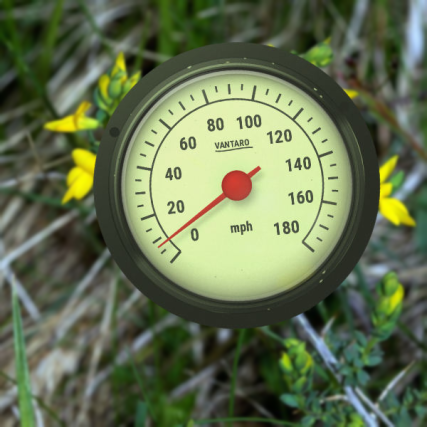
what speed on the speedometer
7.5 mph
